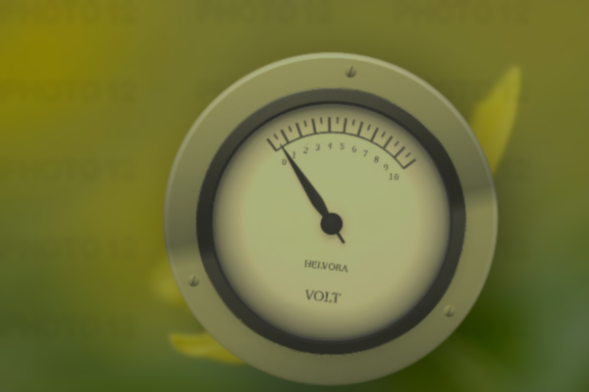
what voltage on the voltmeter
0.5 V
